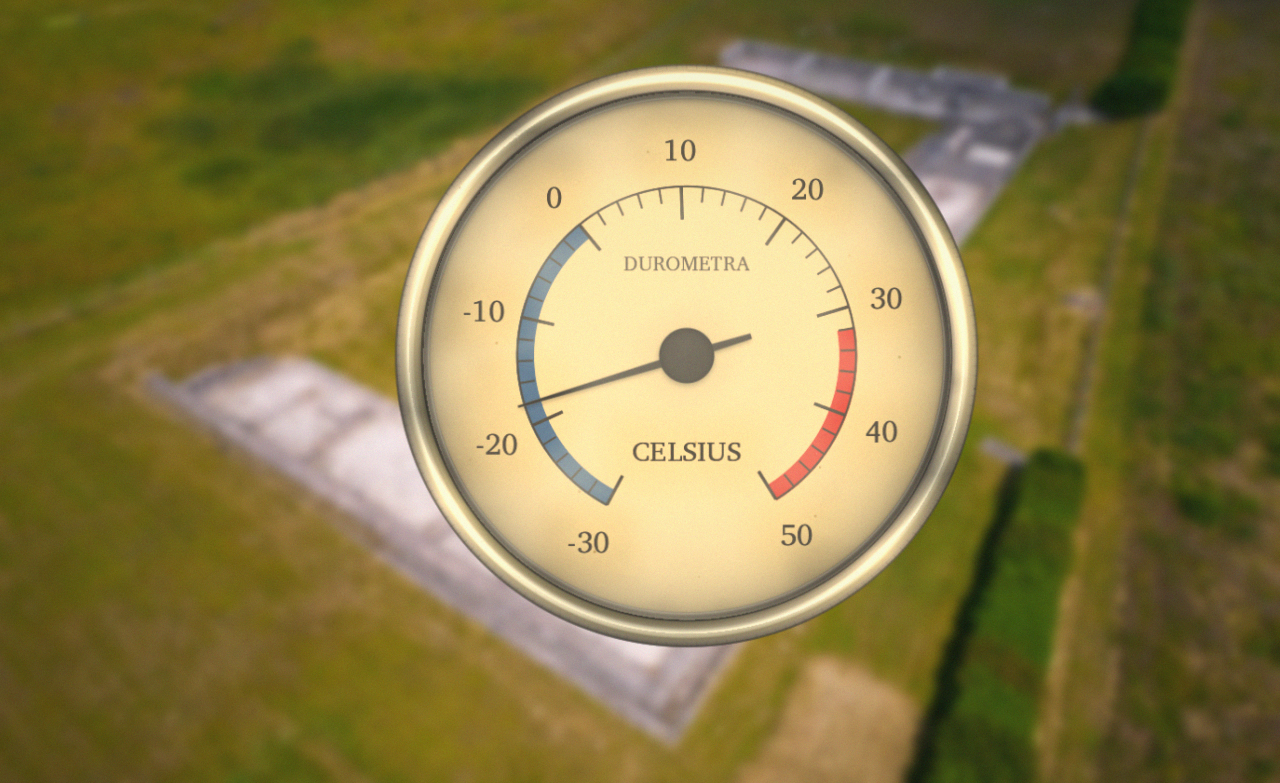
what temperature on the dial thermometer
-18 °C
